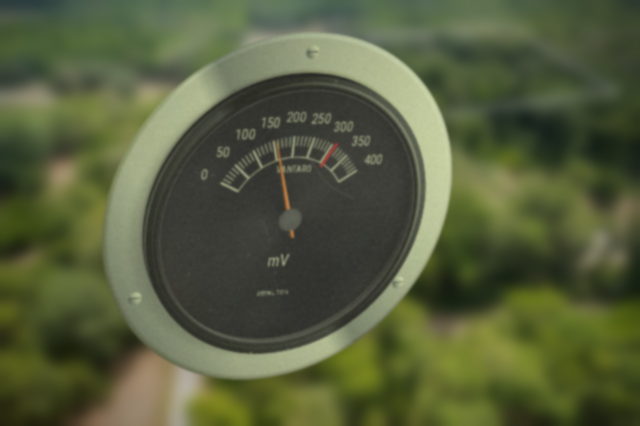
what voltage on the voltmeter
150 mV
